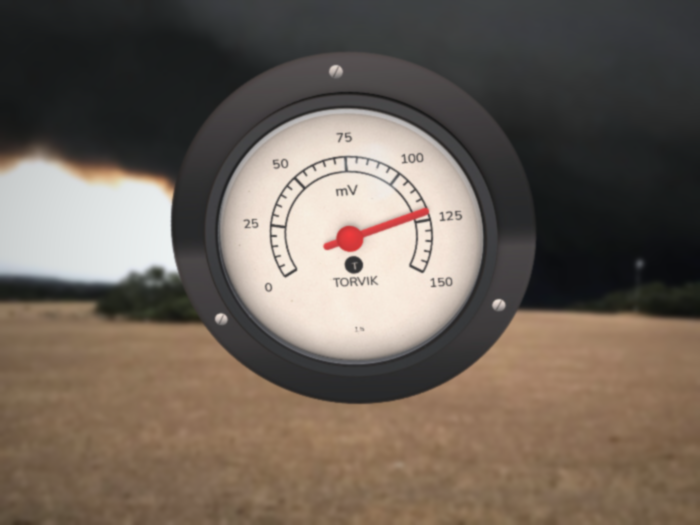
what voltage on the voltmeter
120 mV
